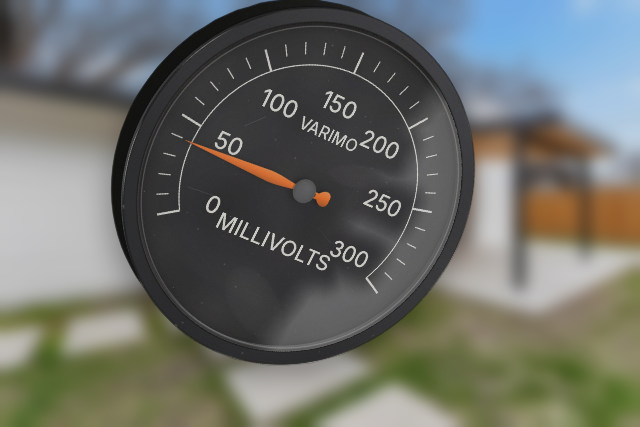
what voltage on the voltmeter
40 mV
